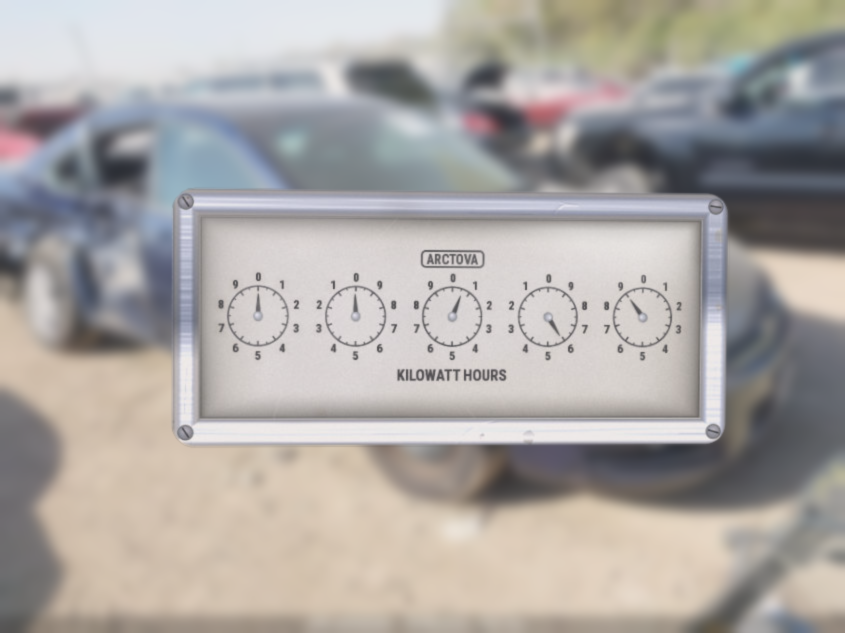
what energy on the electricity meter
59 kWh
